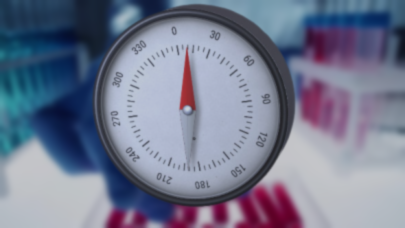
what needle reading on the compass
10 °
